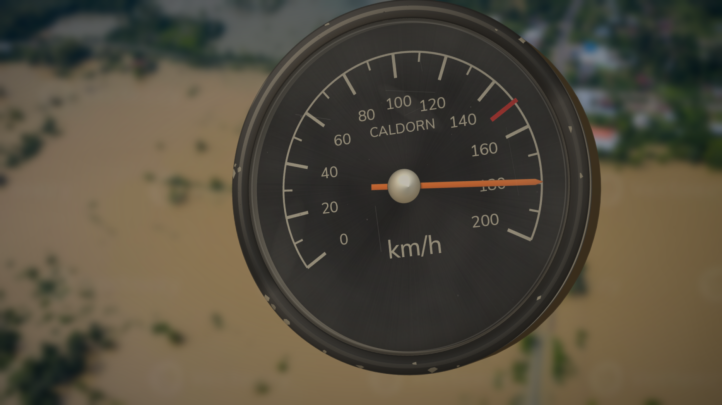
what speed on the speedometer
180 km/h
